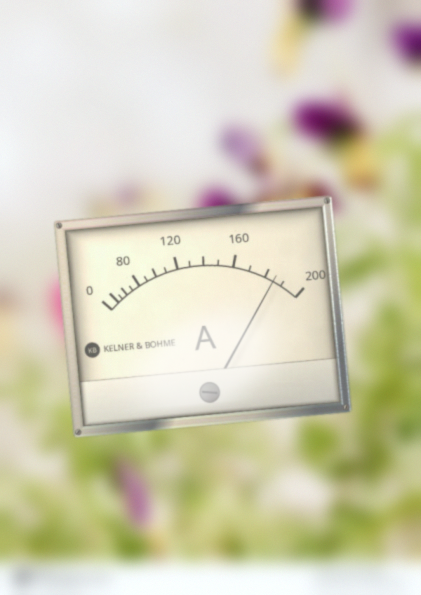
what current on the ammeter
185 A
